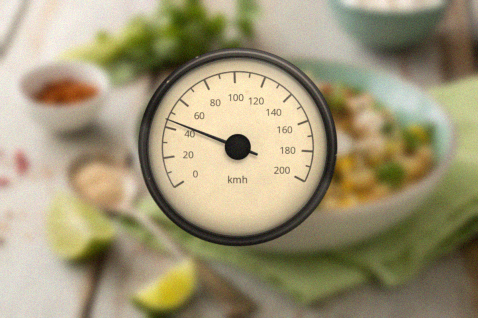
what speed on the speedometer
45 km/h
